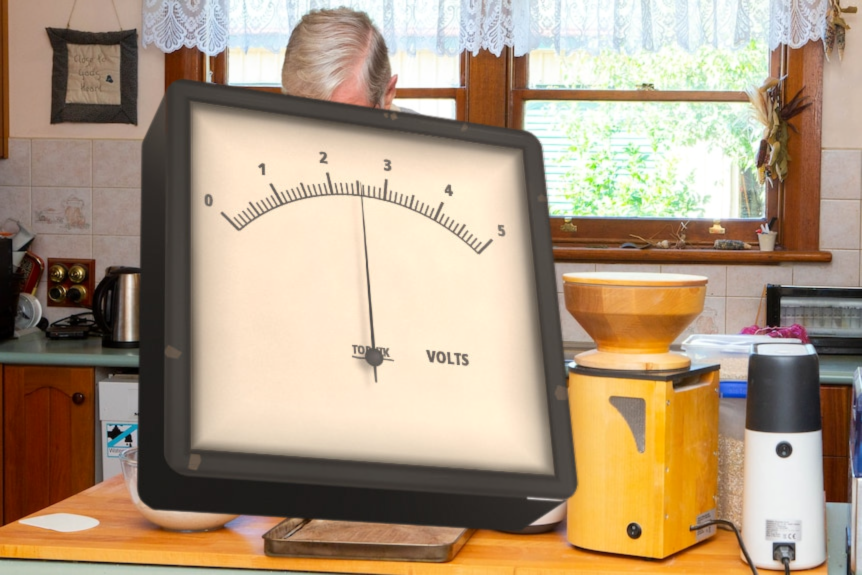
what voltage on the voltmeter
2.5 V
